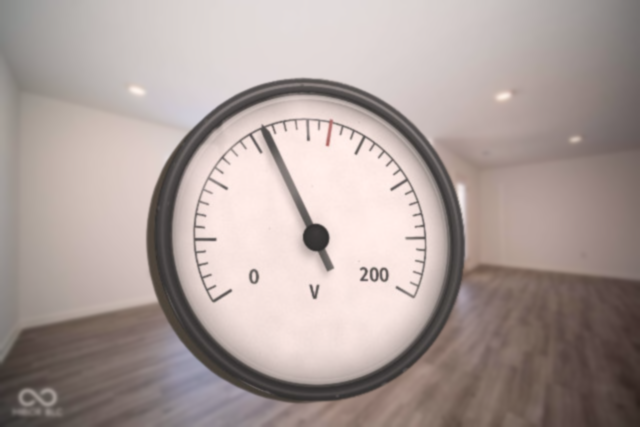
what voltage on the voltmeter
80 V
